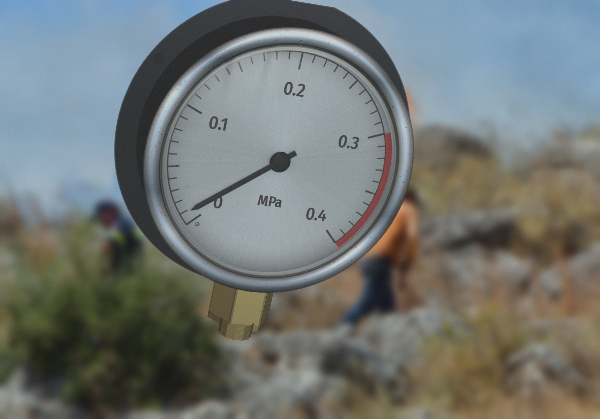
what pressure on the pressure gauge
0.01 MPa
